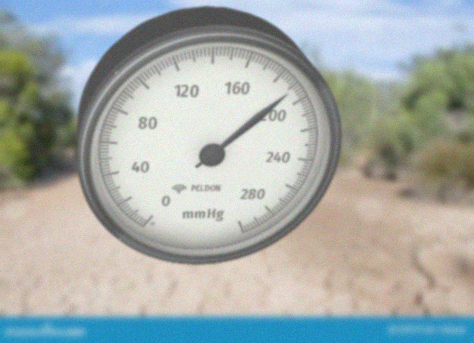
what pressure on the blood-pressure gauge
190 mmHg
